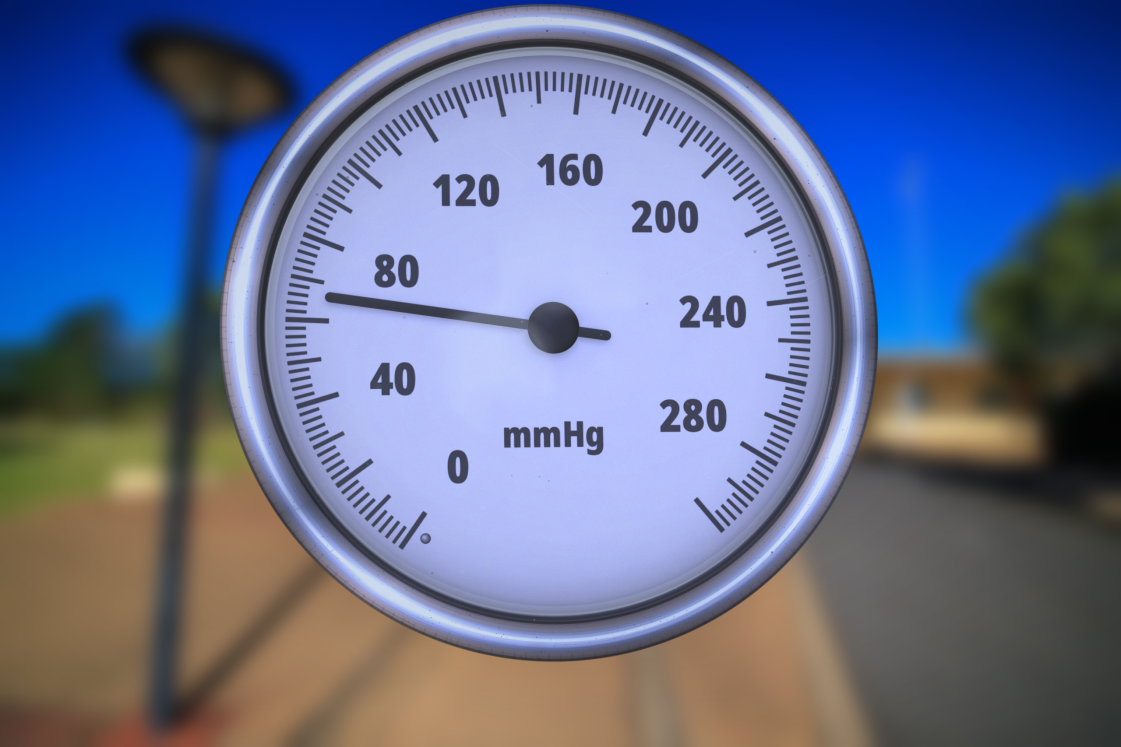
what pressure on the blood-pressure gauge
66 mmHg
